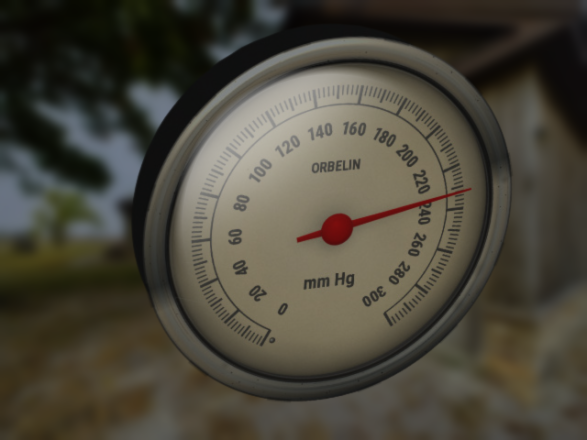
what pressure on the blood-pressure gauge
230 mmHg
